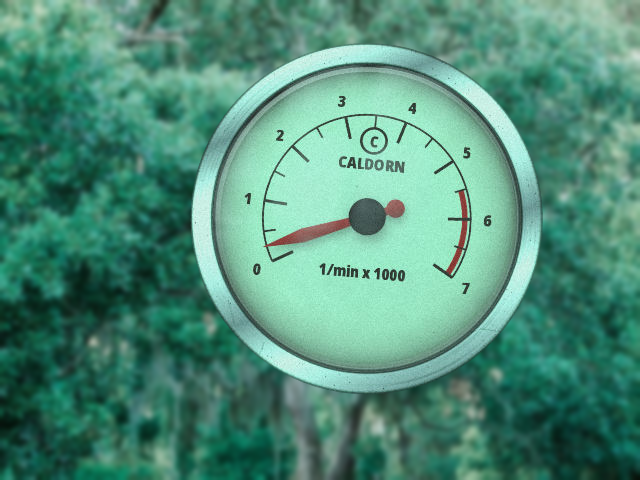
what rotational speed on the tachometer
250 rpm
